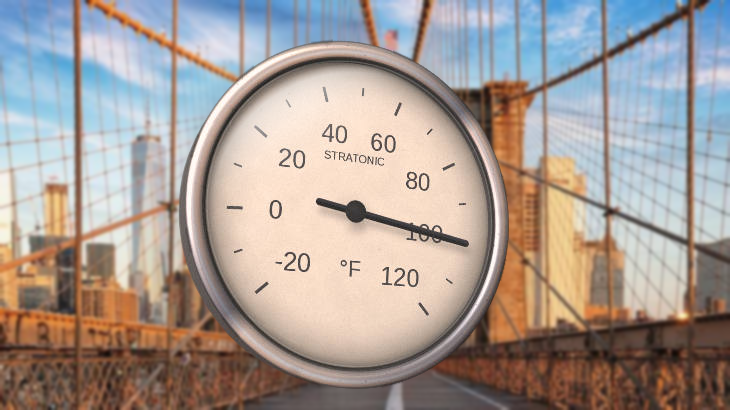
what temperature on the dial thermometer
100 °F
